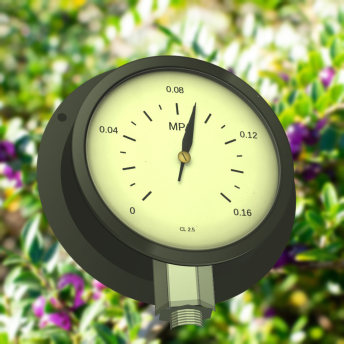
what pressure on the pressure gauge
0.09 MPa
